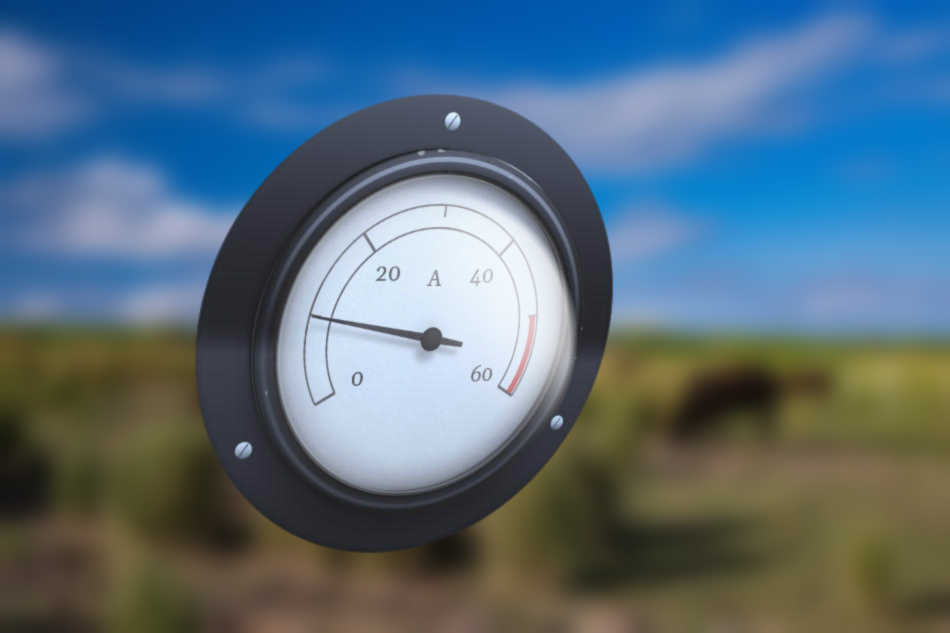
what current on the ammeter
10 A
